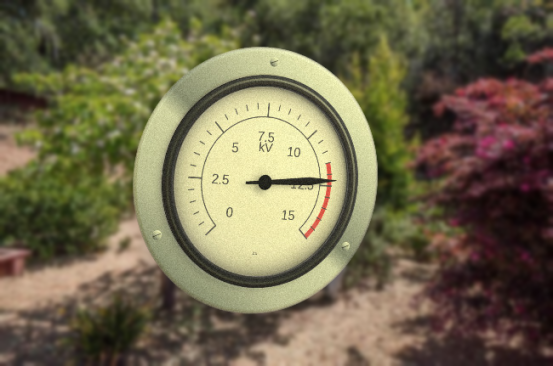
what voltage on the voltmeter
12.25 kV
